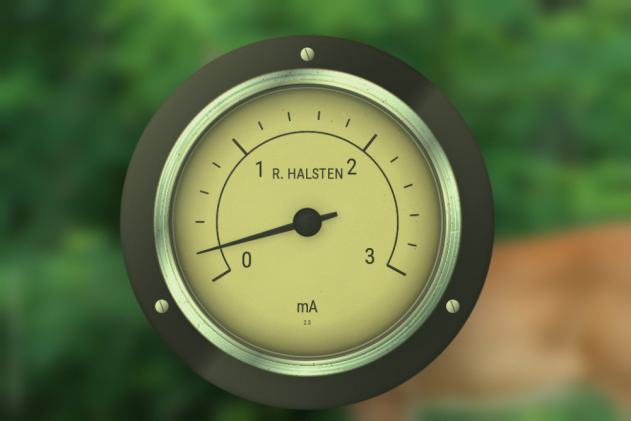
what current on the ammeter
0.2 mA
